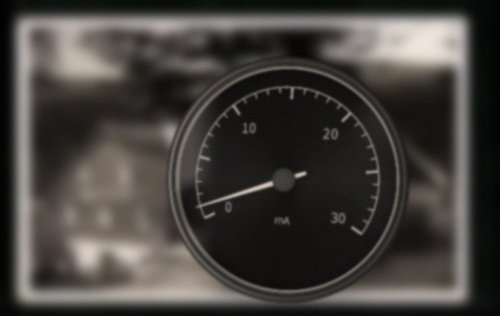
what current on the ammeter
1 mA
